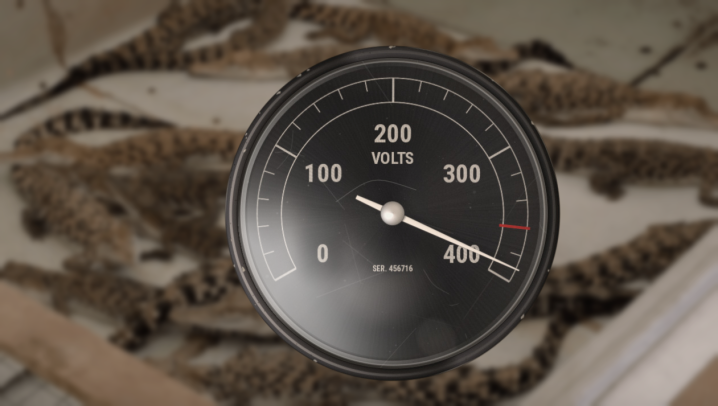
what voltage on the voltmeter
390 V
